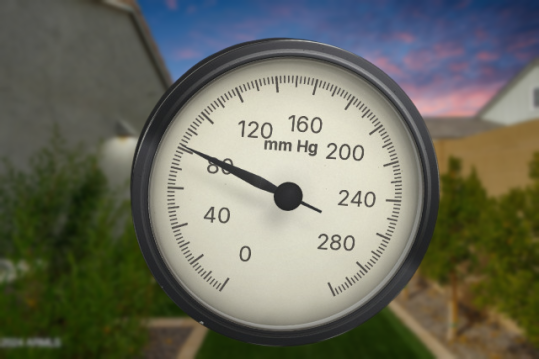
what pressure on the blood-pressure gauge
82 mmHg
